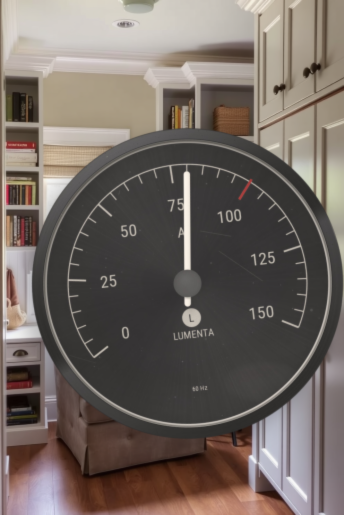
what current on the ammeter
80 A
